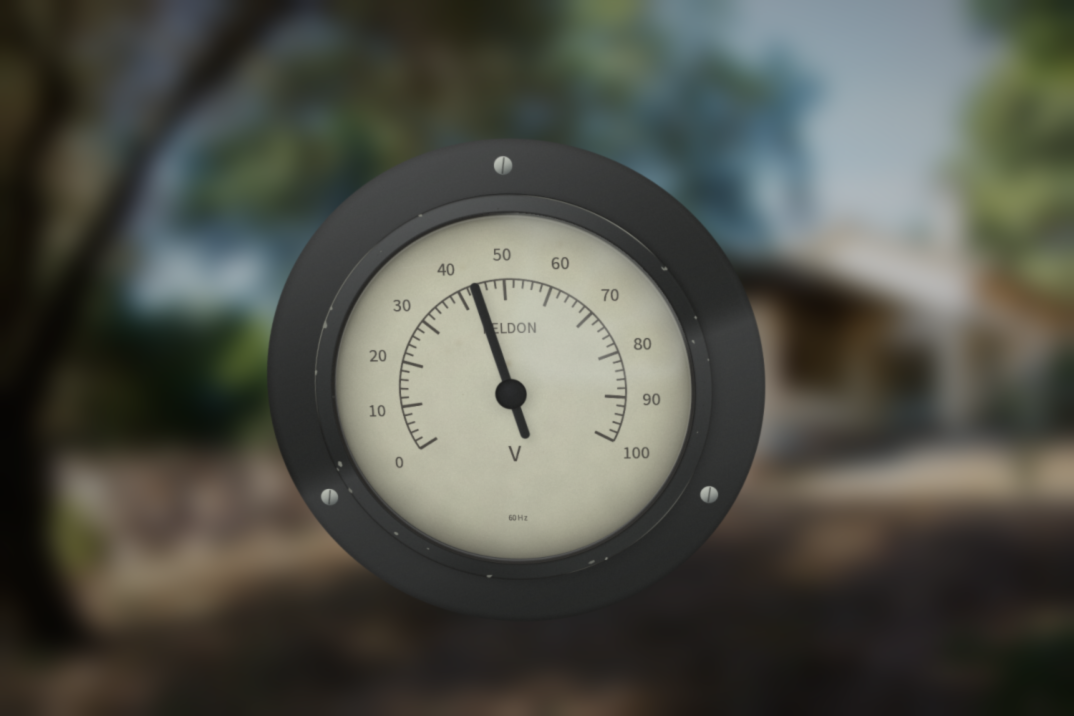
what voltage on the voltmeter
44 V
